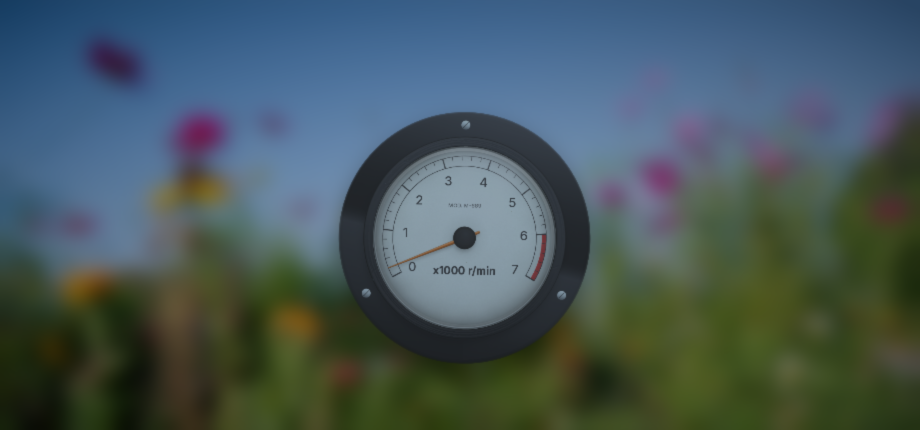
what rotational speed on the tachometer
200 rpm
